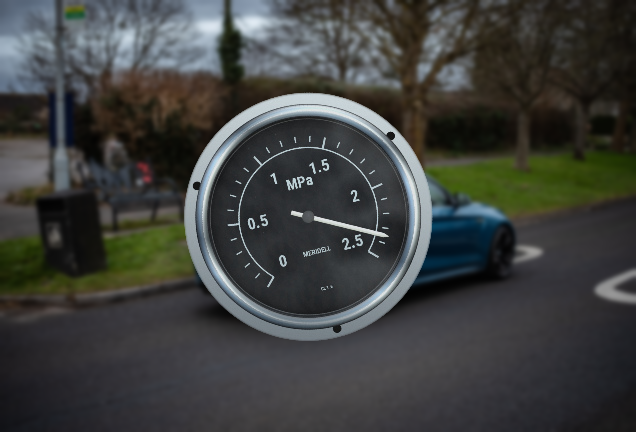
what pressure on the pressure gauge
2.35 MPa
